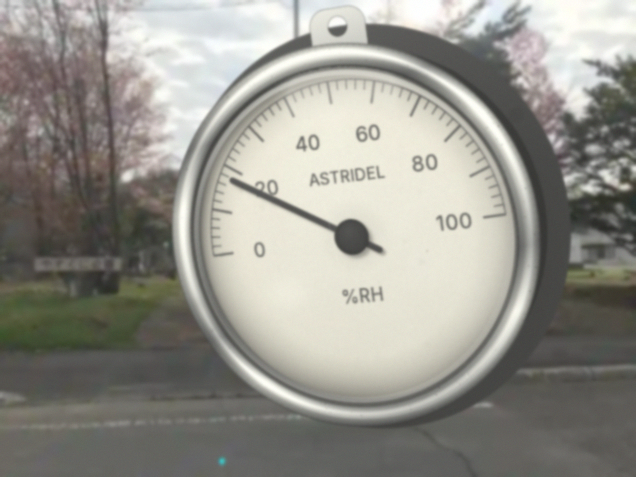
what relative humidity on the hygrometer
18 %
